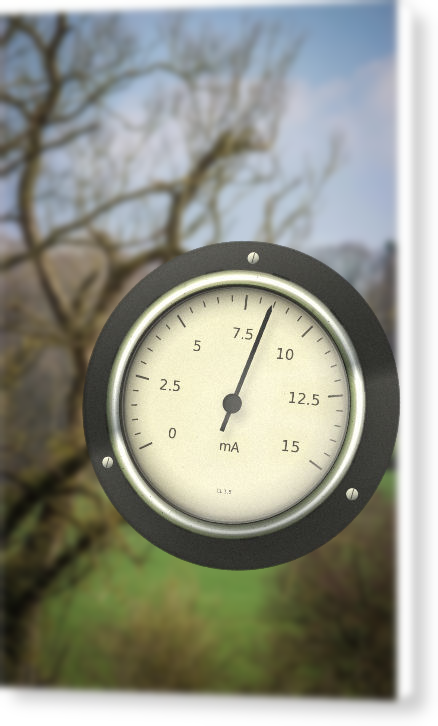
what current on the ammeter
8.5 mA
